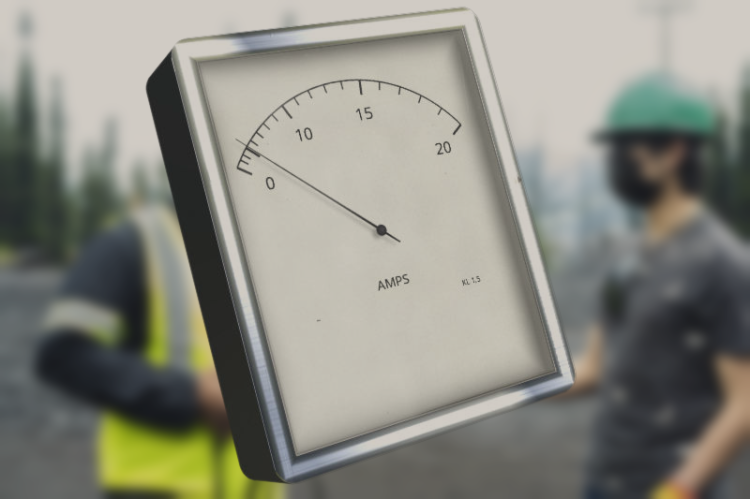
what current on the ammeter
5 A
